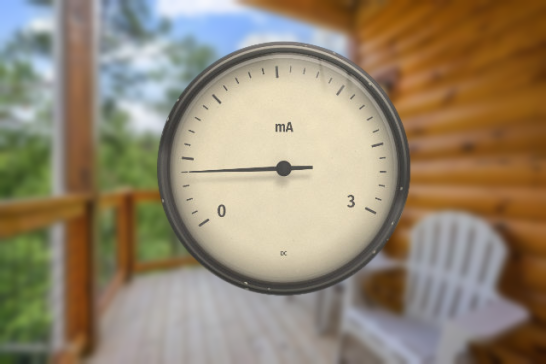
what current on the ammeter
0.4 mA
